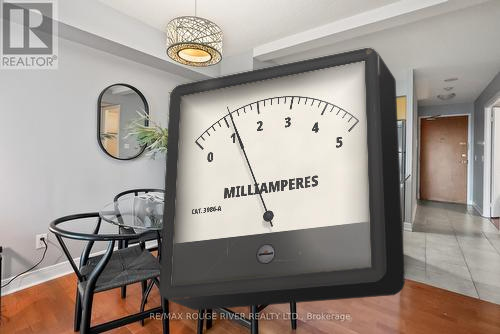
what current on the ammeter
1.2 mA
